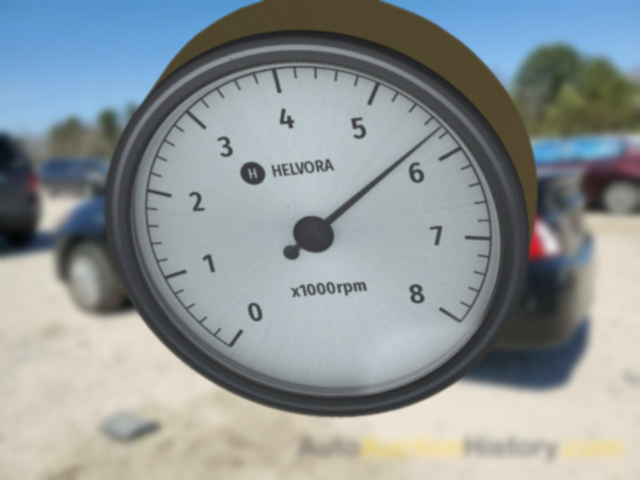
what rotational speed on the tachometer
5700 rpm
